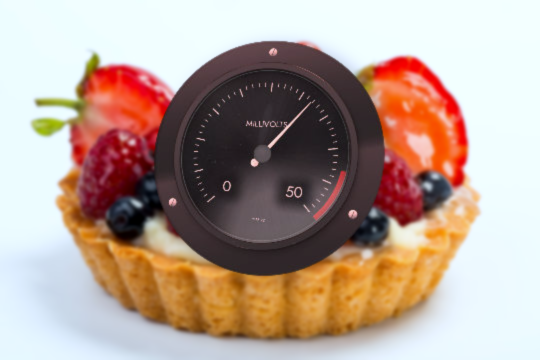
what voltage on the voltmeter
32 mV
